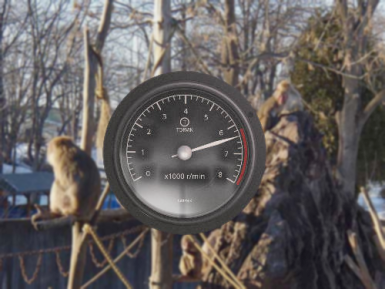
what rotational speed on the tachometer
6400 rpm
